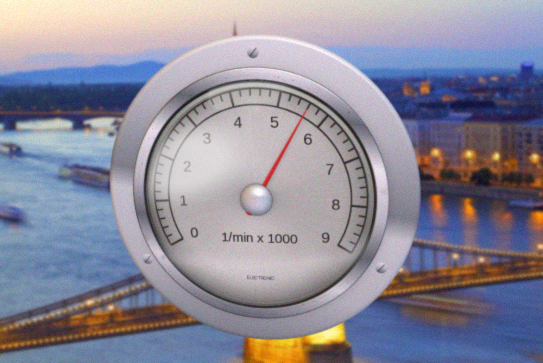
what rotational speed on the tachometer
5600 rpm
